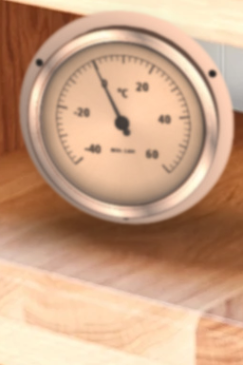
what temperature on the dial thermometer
0 °C
